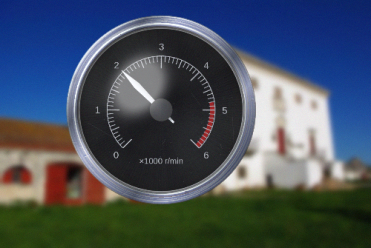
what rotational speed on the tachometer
2000 rpm
